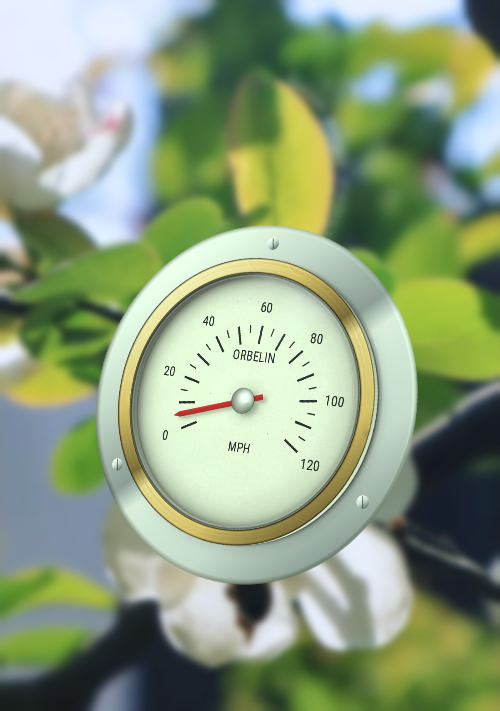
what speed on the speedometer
5 mph
